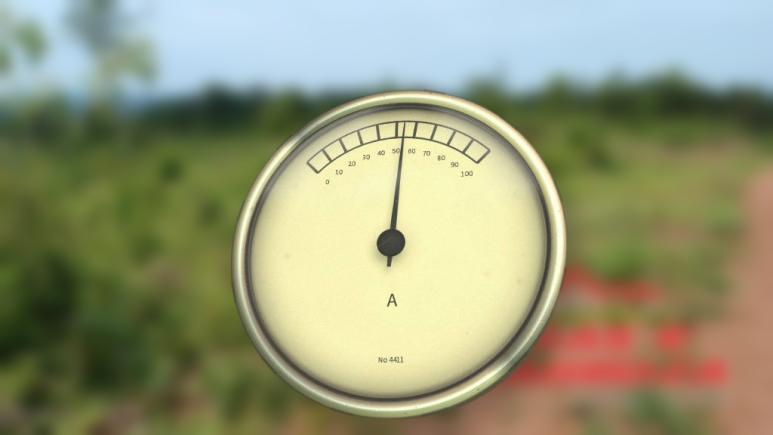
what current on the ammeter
55 A
